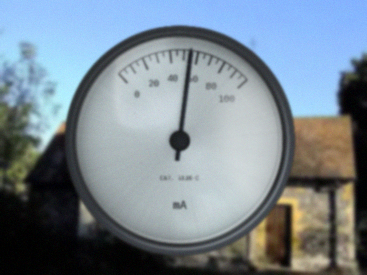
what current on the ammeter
55 mA
